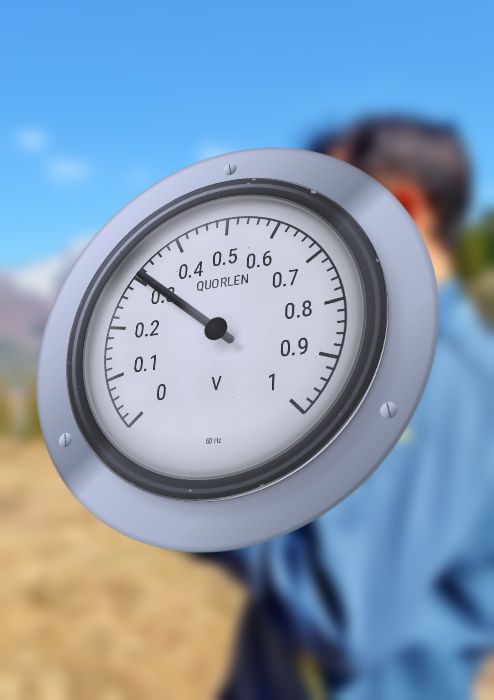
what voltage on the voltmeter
0.31 V
